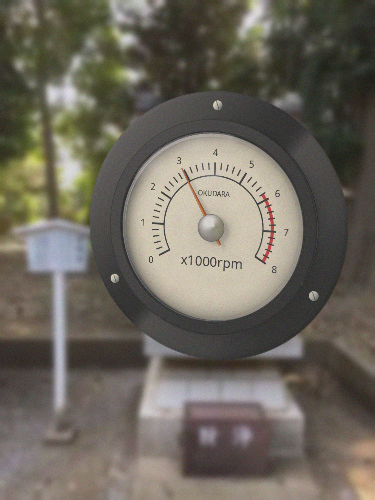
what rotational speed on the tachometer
3000 rpm
